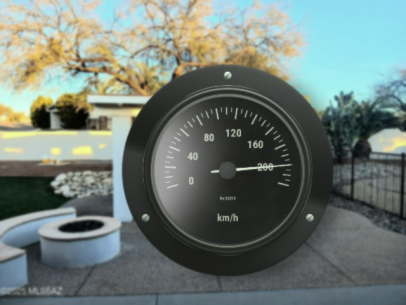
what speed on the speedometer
200 km/h
